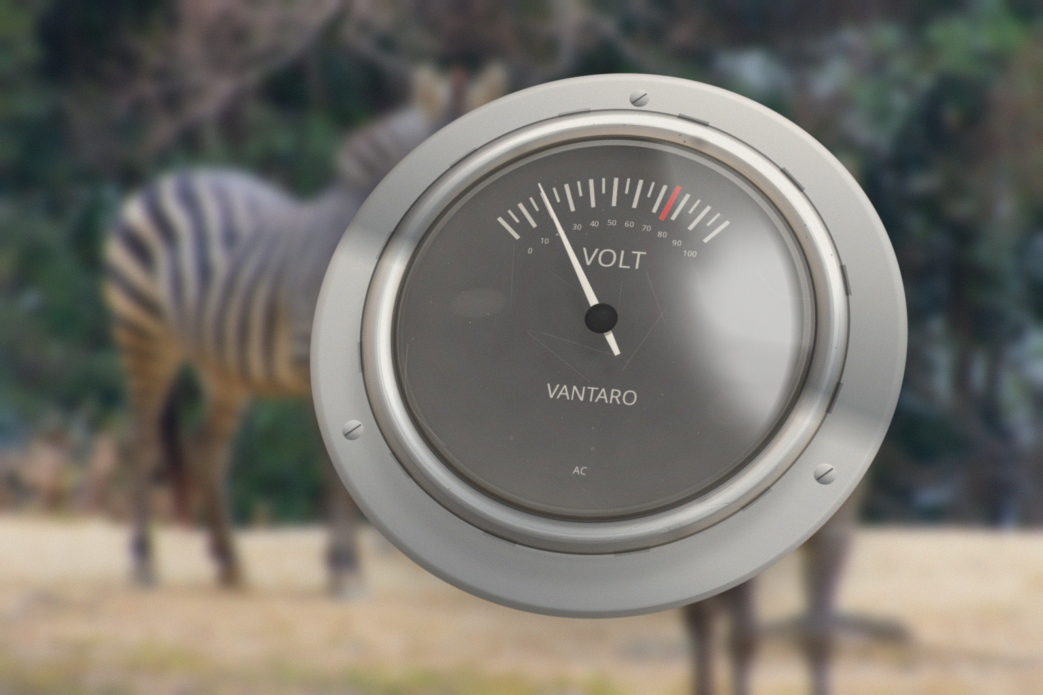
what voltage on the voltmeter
20 V
